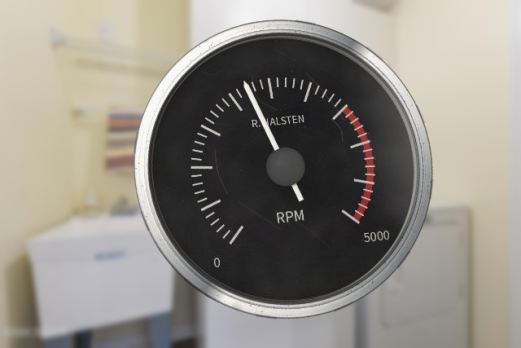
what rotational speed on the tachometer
2200 rpm
